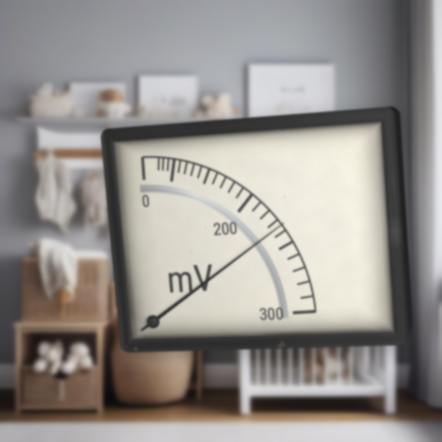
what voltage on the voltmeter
235 mV
